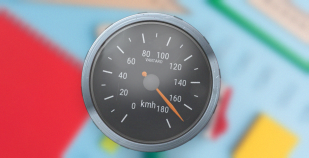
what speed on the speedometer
170 km/h
